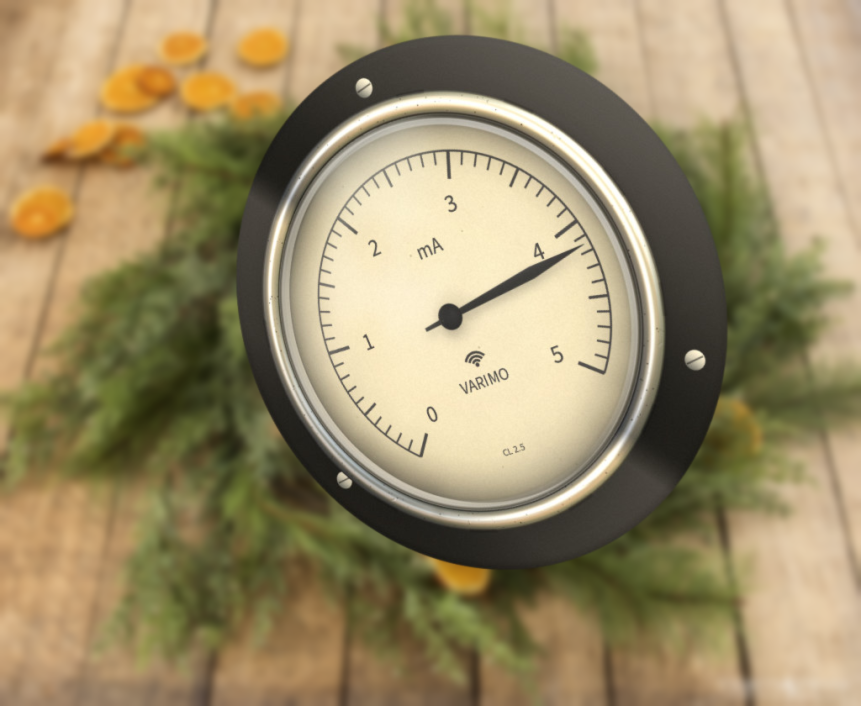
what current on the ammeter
4.15 mA
